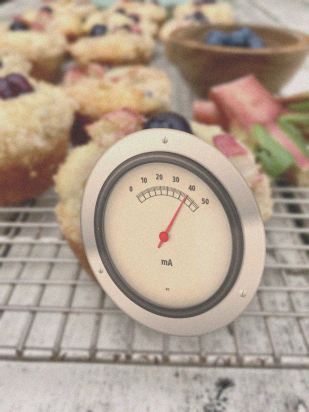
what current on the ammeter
40 mA
